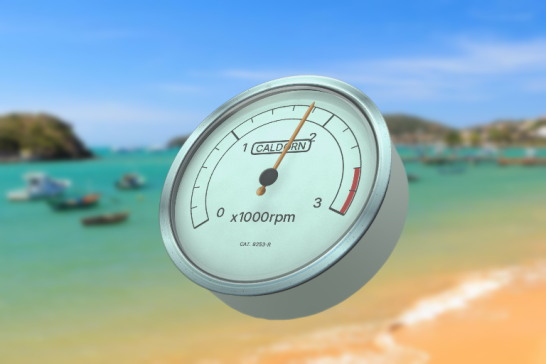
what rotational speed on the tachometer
1800 rpm
